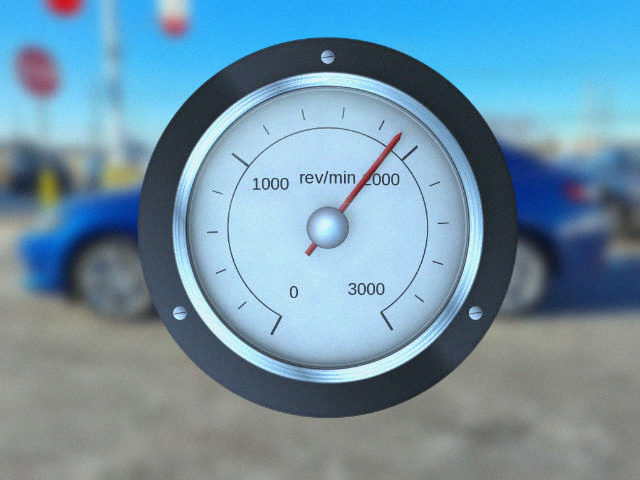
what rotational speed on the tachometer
1900 rpm
